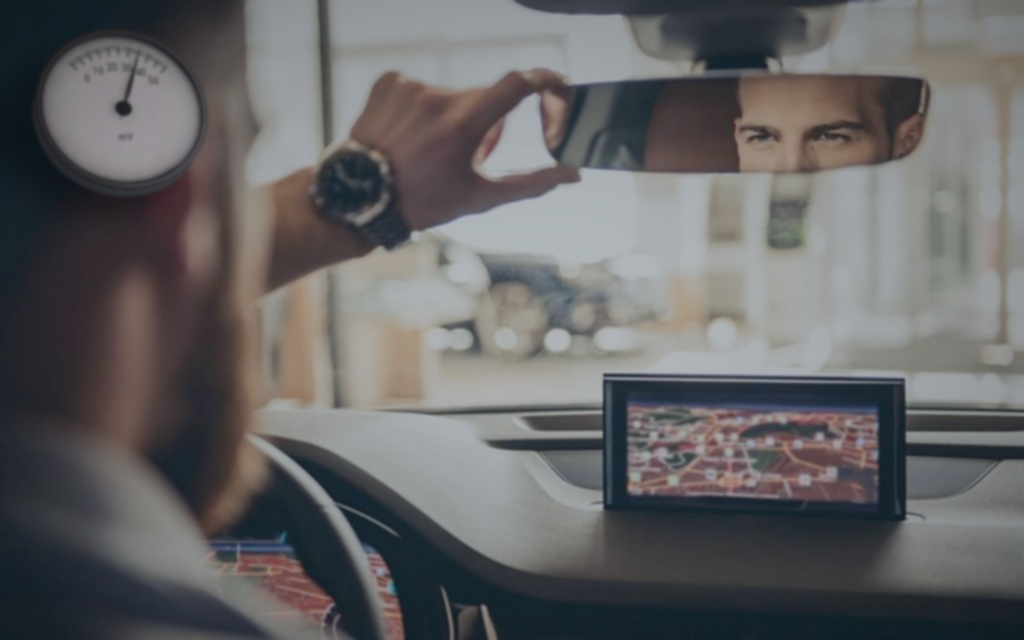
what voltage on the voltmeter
35 mV
